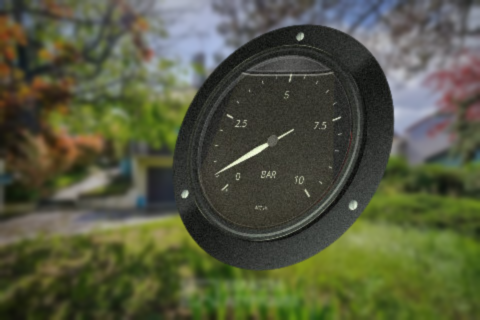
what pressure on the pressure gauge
0.5 bar
